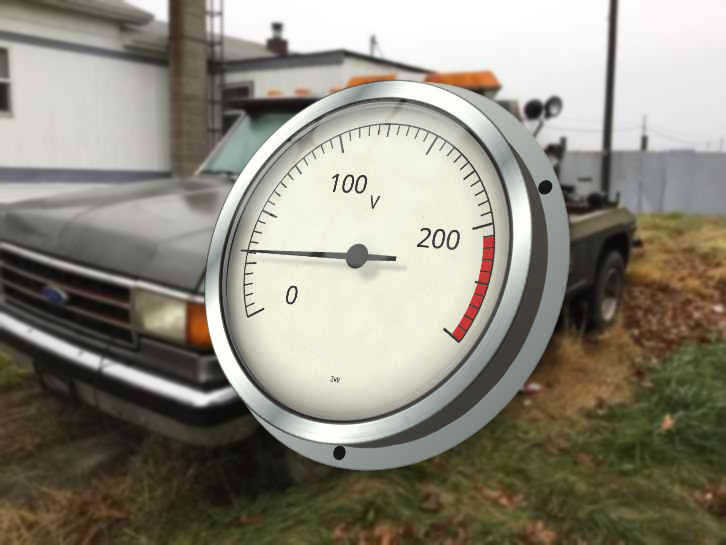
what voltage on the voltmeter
30 V
